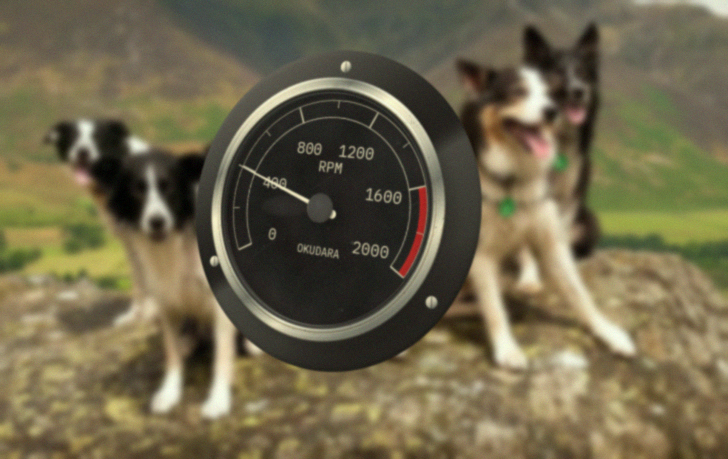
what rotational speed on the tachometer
400 rpm
